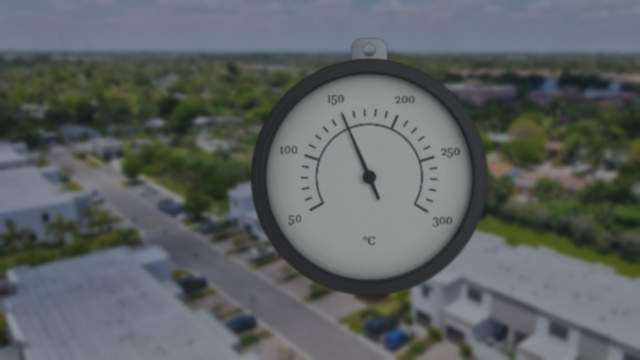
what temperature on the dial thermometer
150 °C
